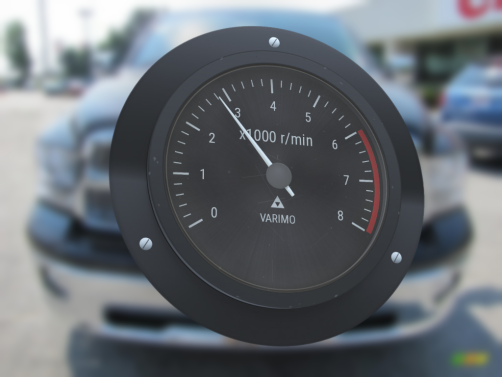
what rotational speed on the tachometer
2800 rpm
